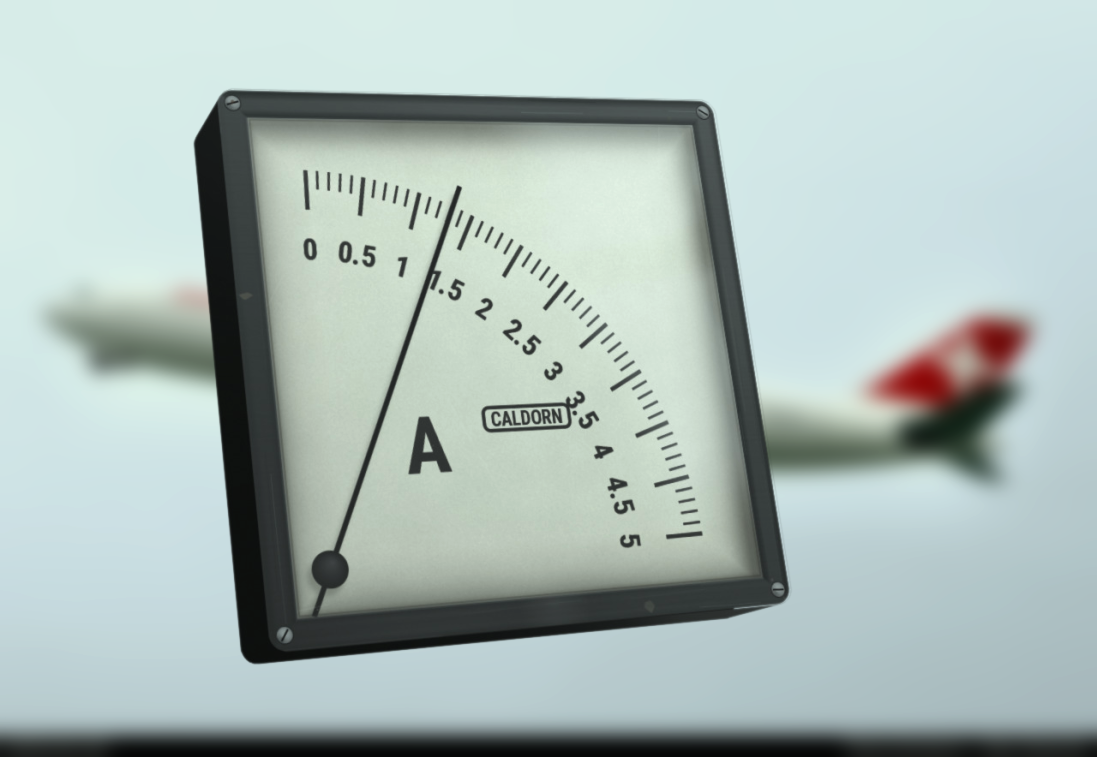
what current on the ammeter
1.3 A
